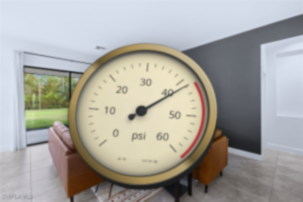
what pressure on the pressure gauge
42 psi
